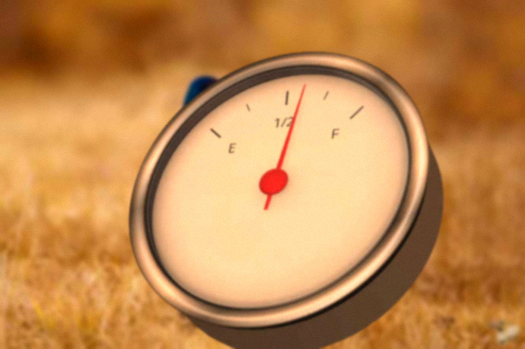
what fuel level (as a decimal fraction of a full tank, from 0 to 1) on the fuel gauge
0.625
